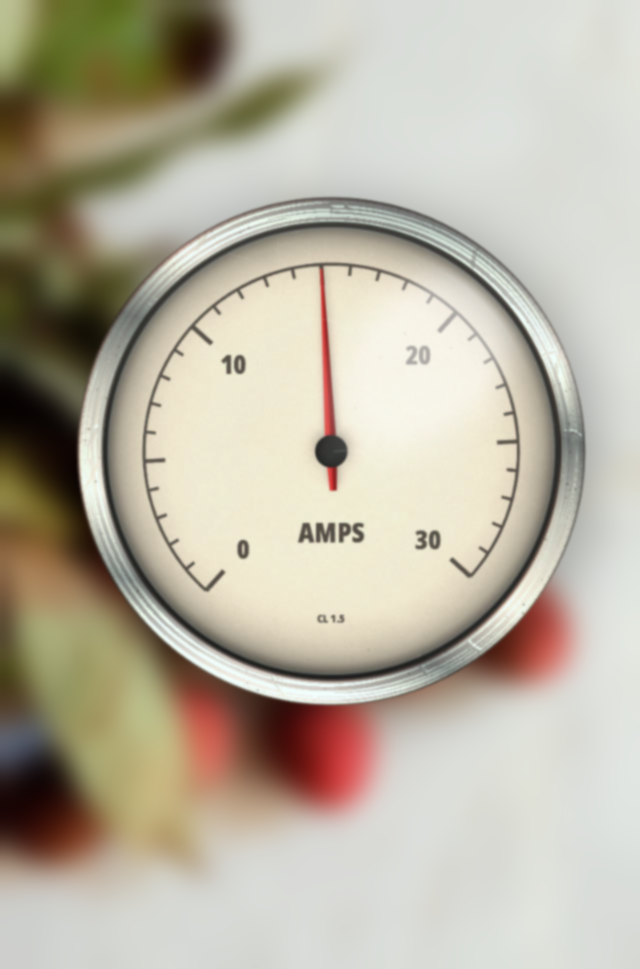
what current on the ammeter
15 A
